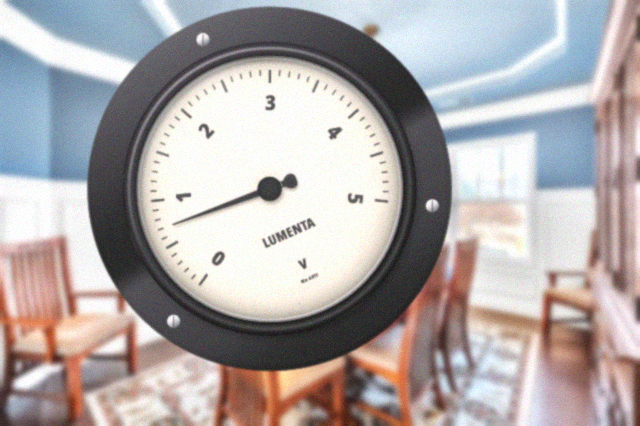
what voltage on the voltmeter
0.7 V
